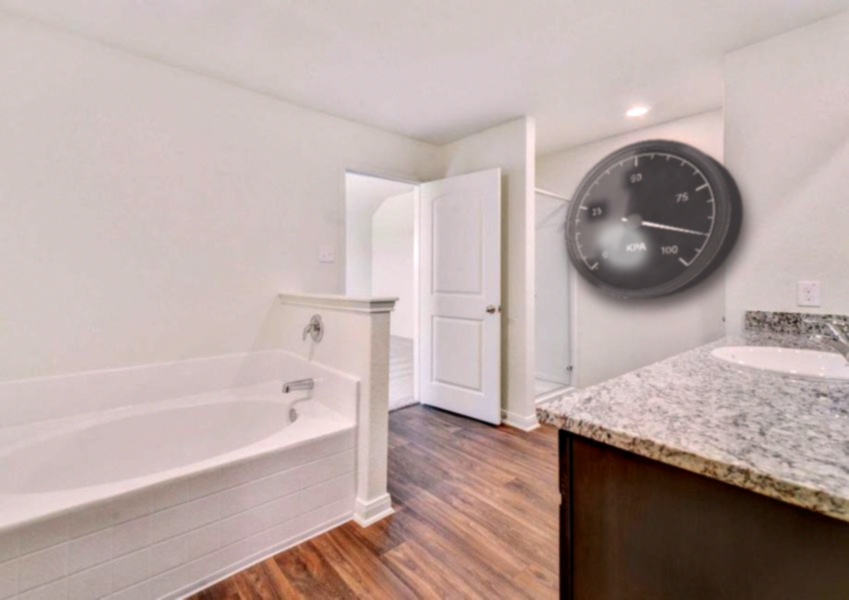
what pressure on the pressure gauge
90 kPa
